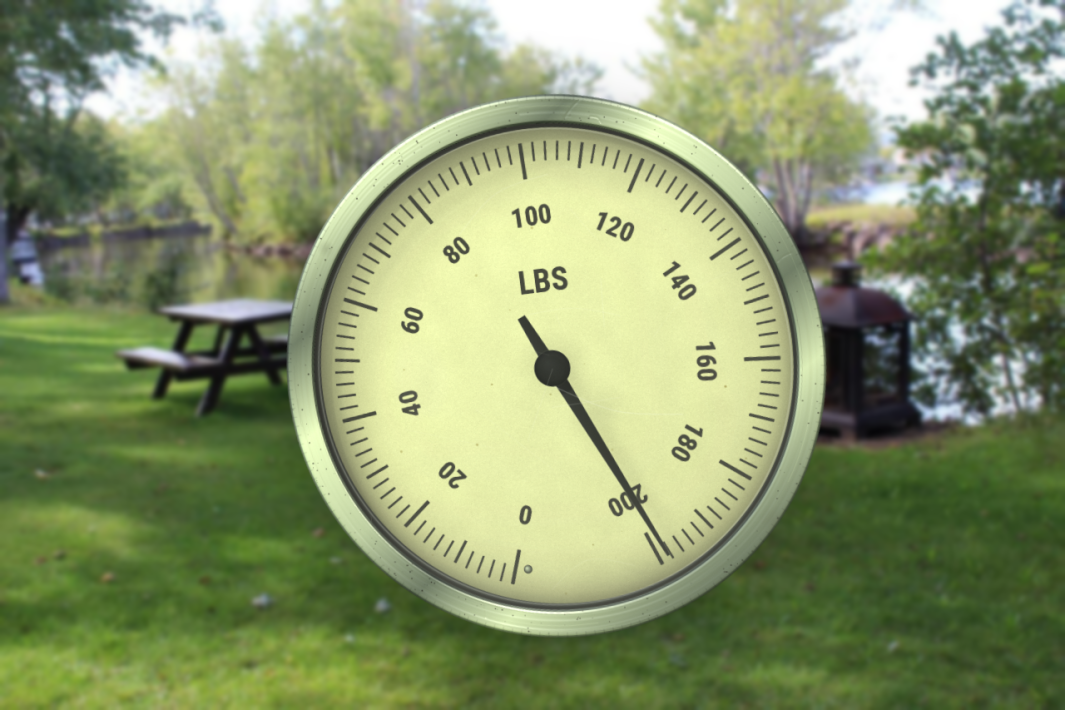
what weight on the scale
198 lb
